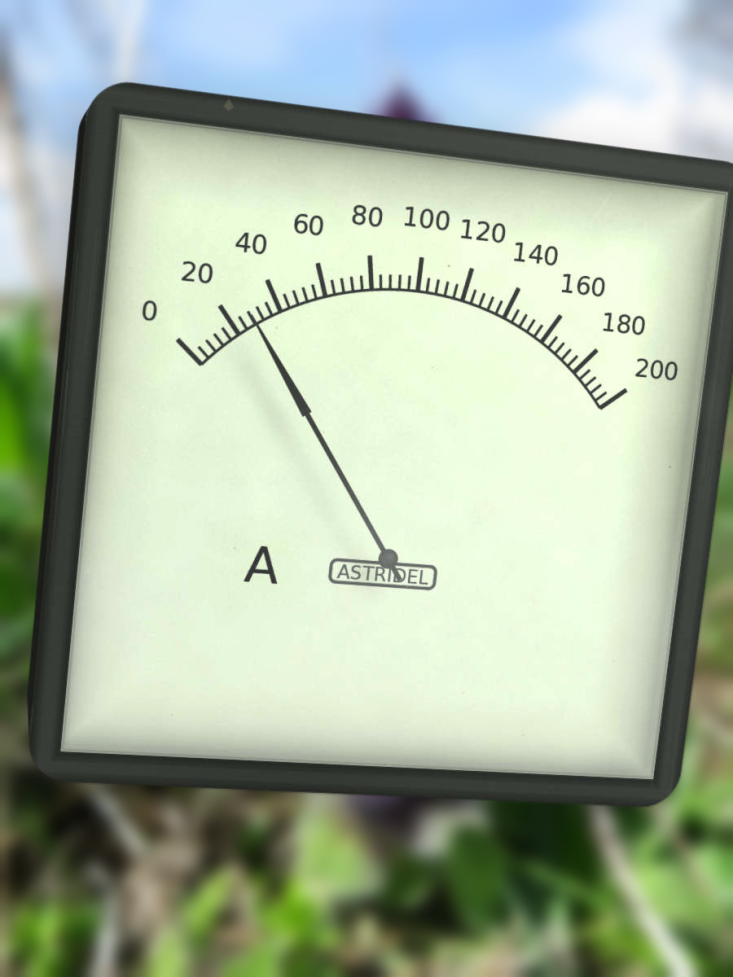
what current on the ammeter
28 A
